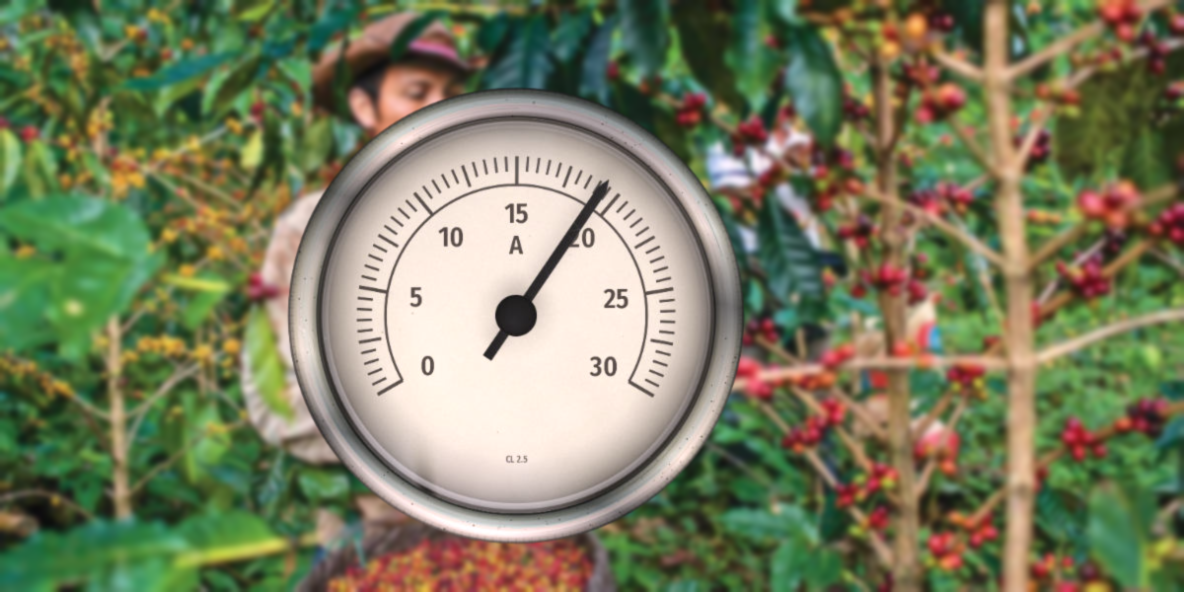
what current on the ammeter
19.25 A
